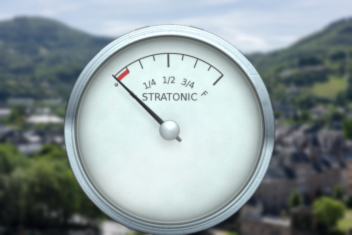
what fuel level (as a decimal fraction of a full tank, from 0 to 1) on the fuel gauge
0
